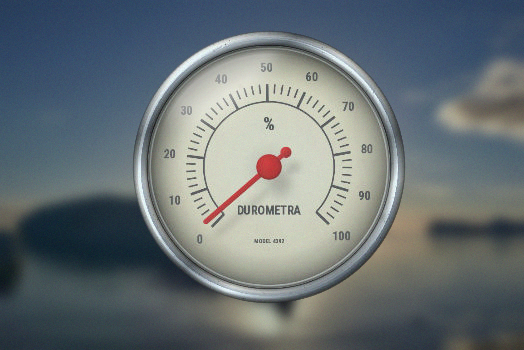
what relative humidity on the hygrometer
2 %
